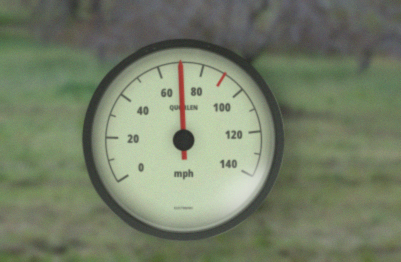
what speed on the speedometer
70 mph
